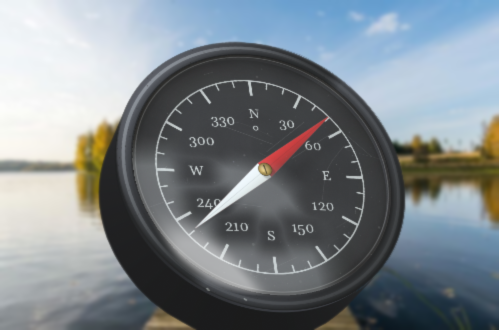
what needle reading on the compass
50 °
